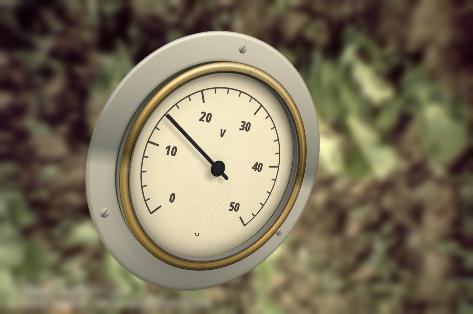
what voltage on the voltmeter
14 V
